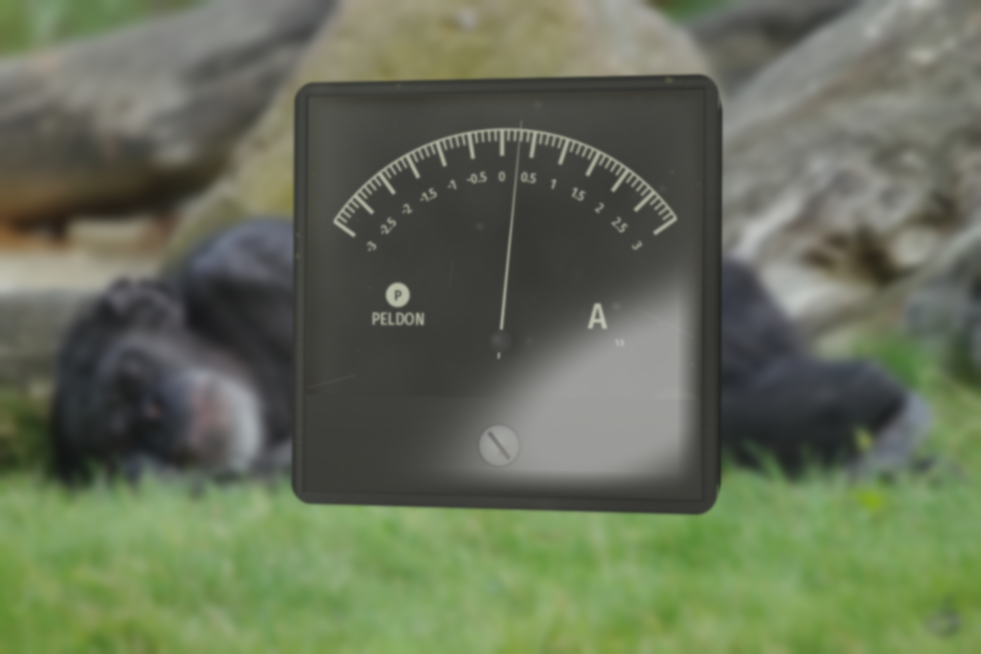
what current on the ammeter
0.3 A
